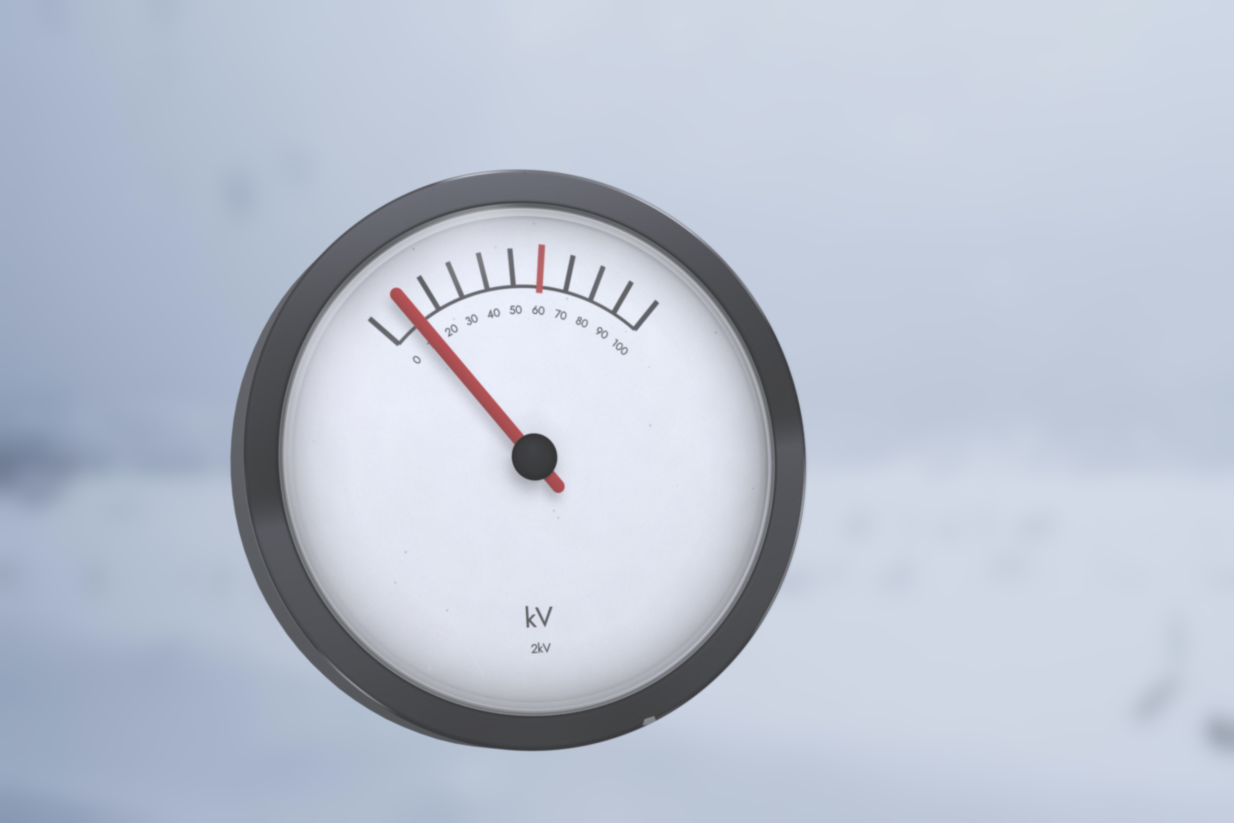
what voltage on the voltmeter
10 kV
